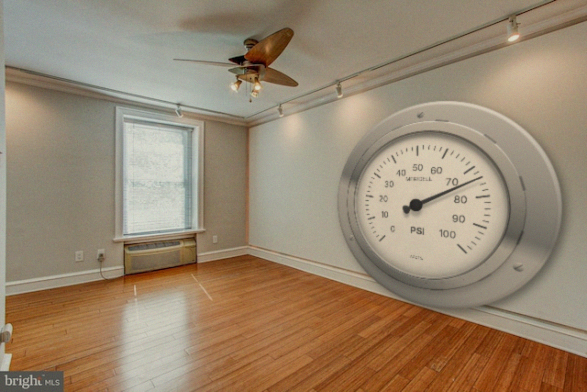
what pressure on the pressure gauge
74 psi
